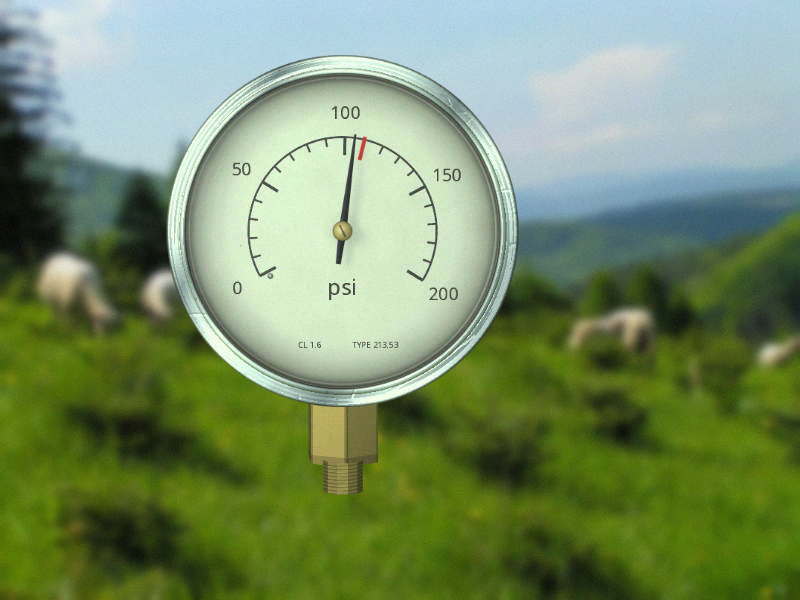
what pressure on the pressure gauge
105 psi
